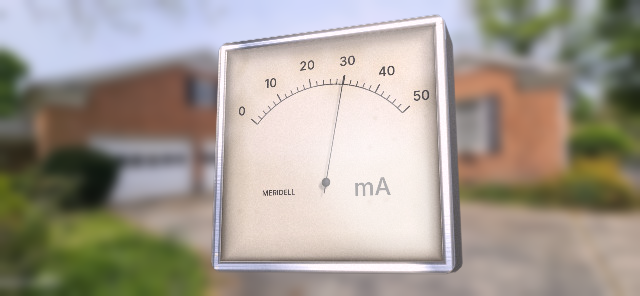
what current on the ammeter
30 mA
